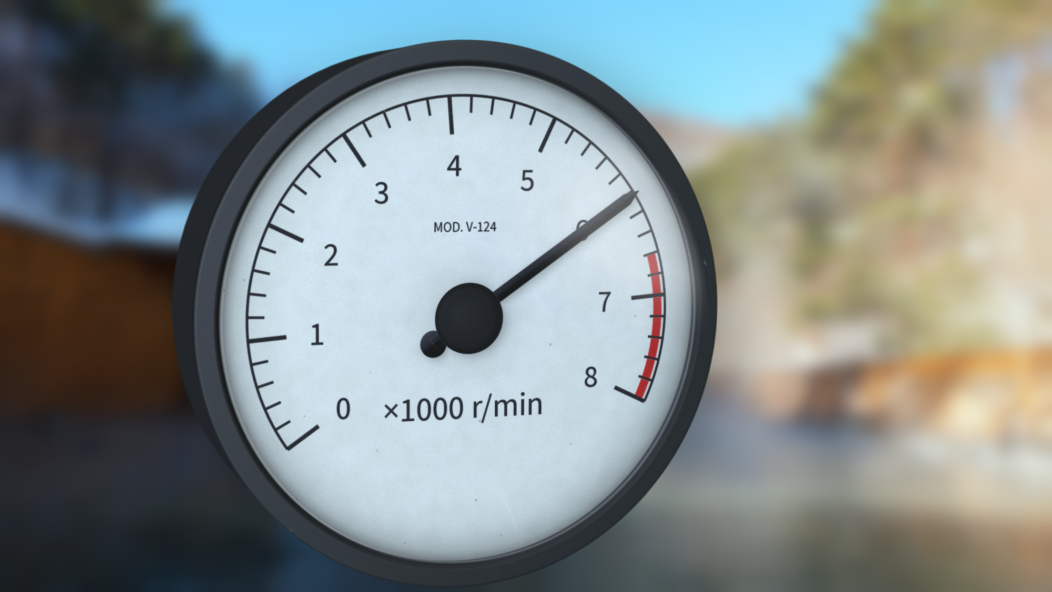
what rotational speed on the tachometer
6000 rpm
